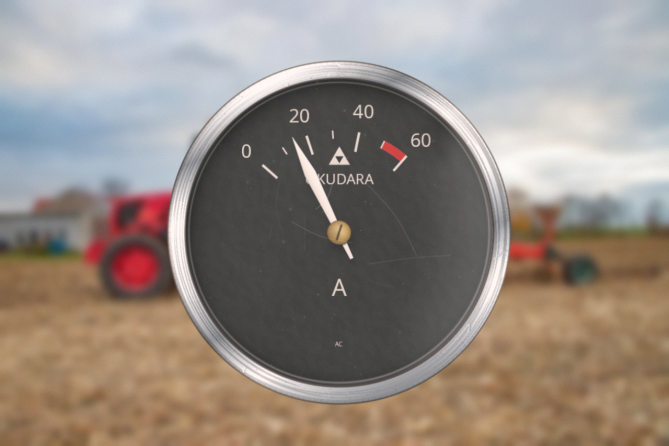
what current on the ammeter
15 A
